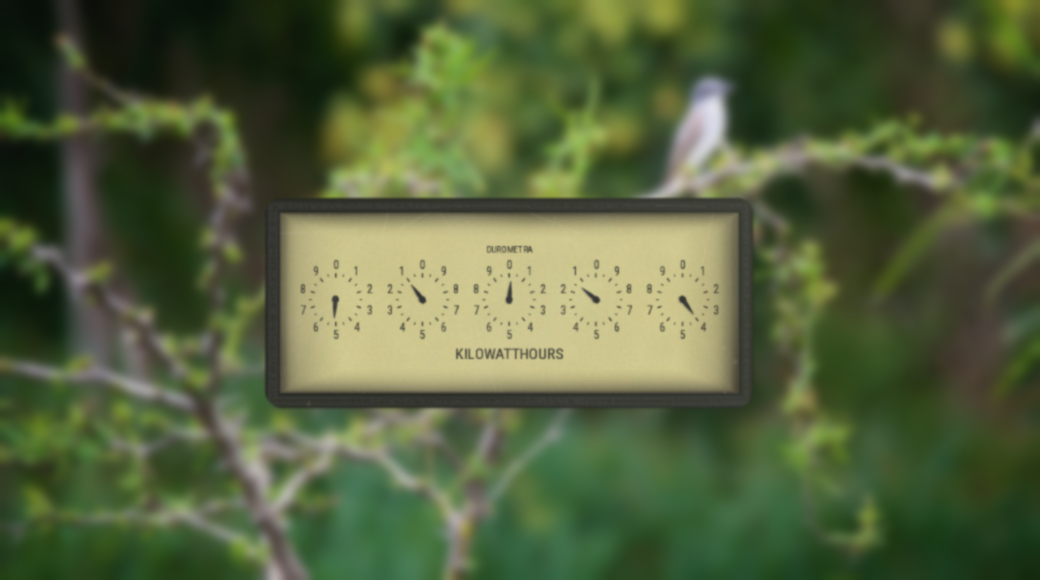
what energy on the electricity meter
51014 kWh
